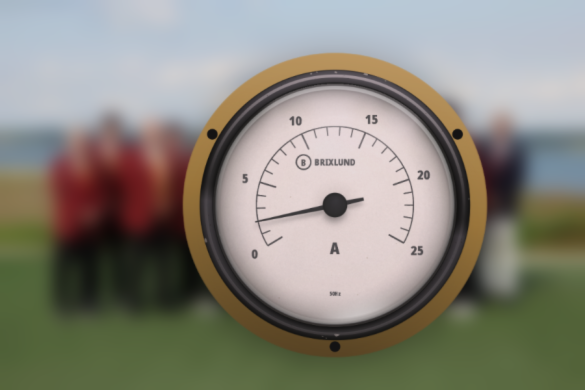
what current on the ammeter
2 A
